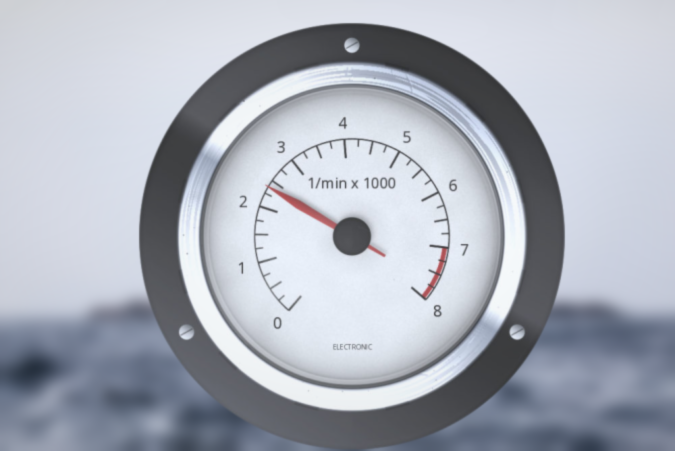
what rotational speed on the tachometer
2375 rpm
